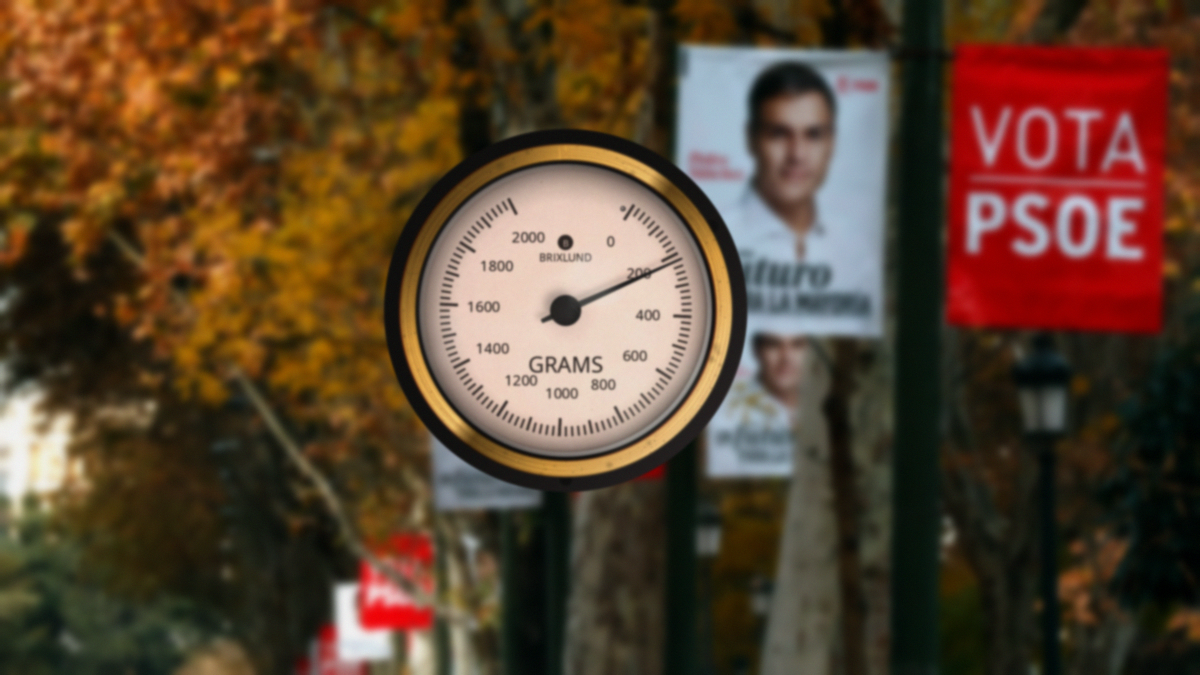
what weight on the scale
220 g
